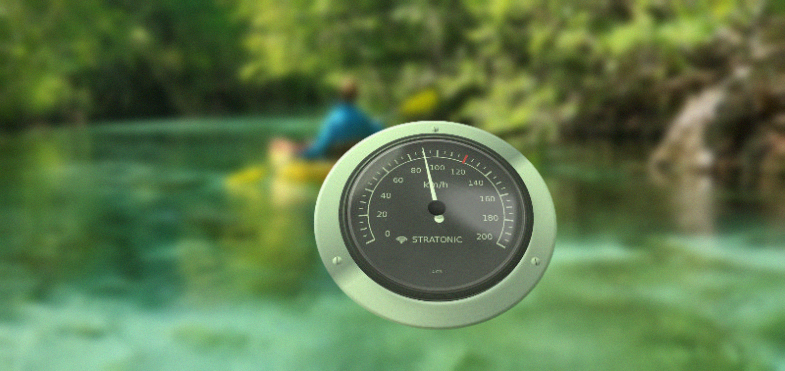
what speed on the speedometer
90 km/h
